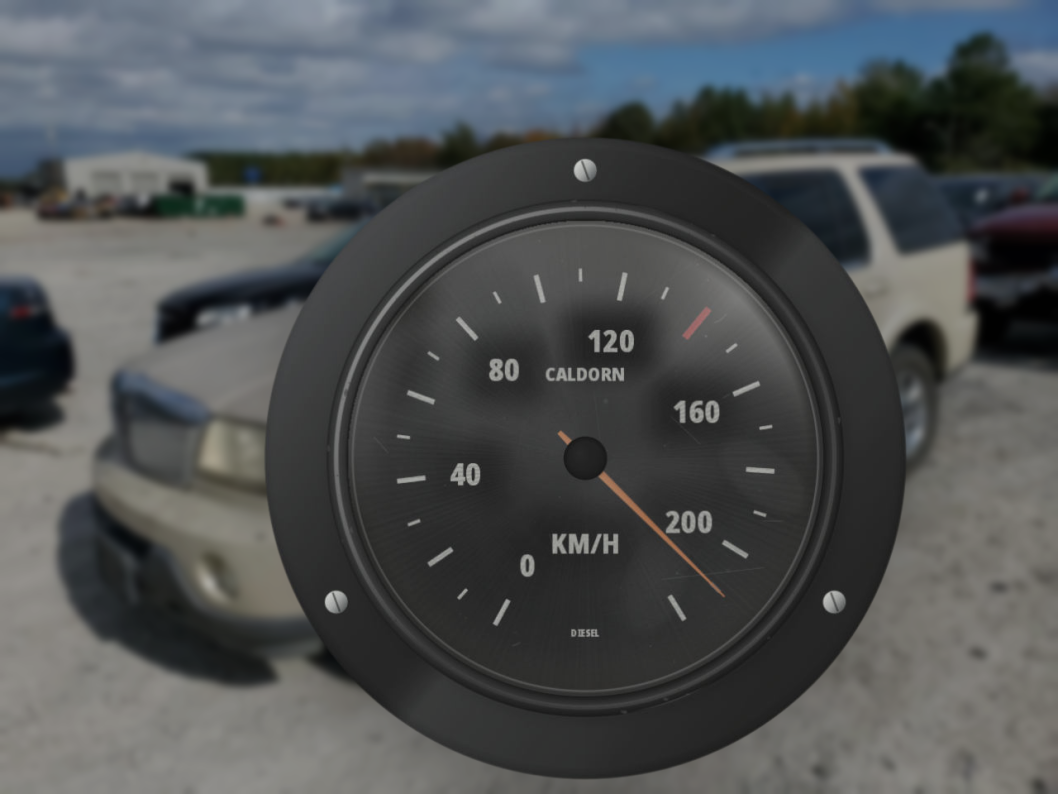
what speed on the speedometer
210 km/h
